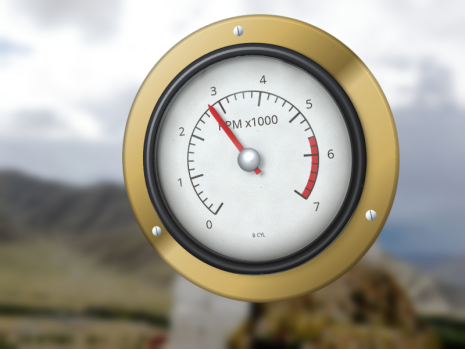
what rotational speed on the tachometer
2800 rpm
